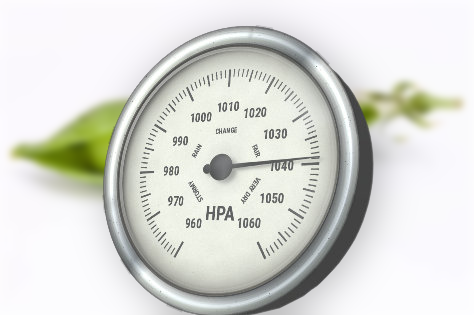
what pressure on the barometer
1039 hPa
